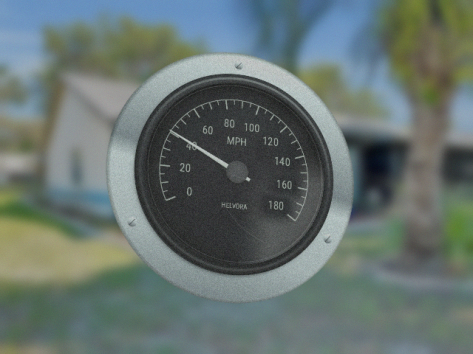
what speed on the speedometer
40 mph
